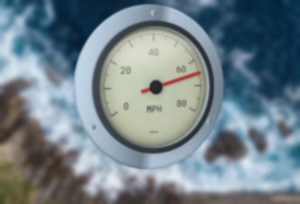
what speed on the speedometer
65 mph
